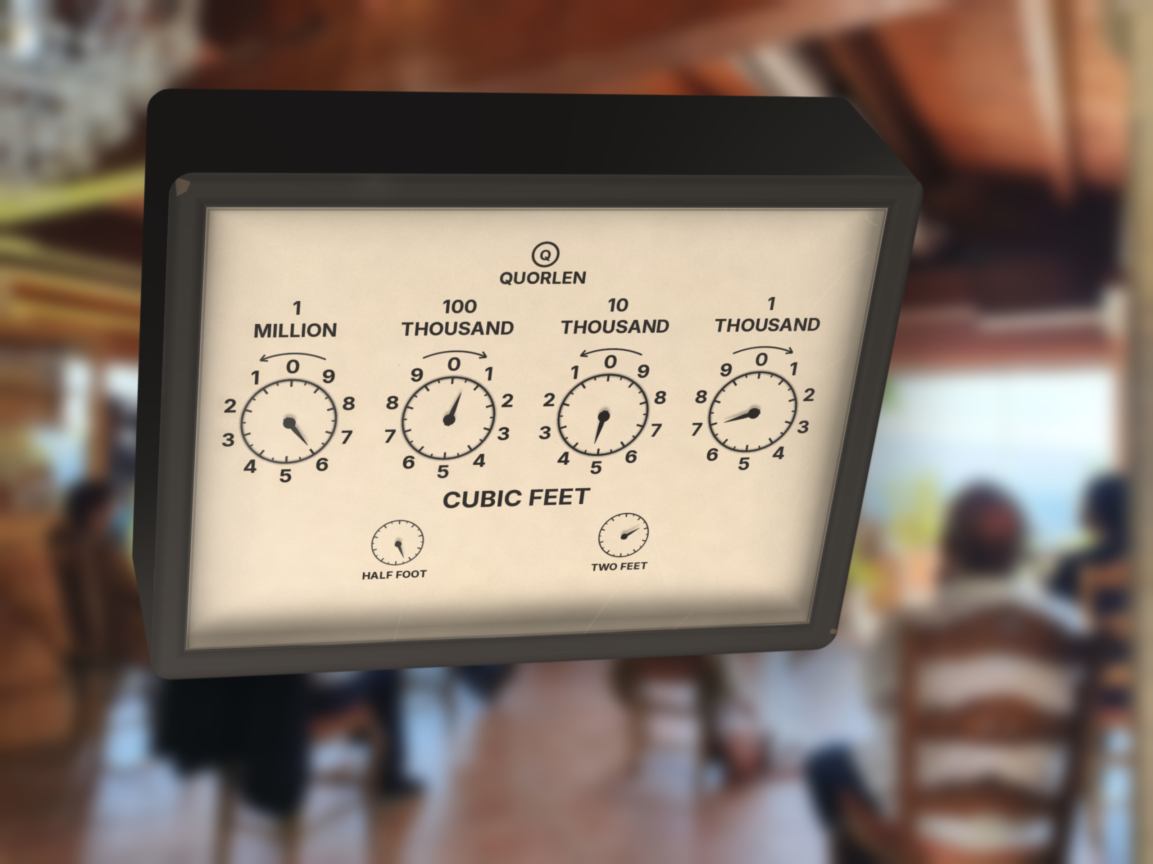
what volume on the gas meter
604700 ft³
